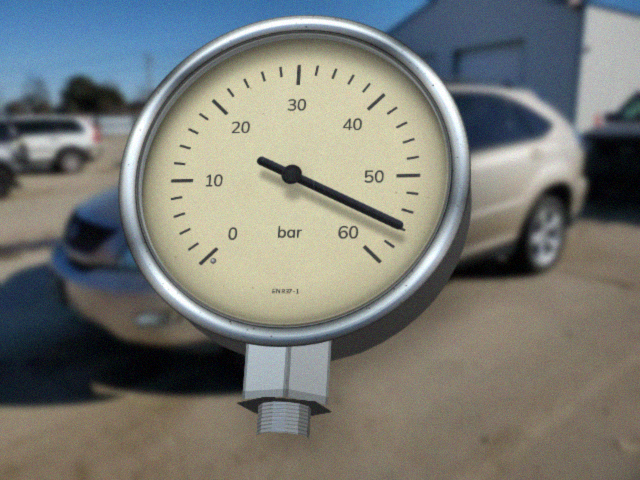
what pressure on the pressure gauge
56 bar
